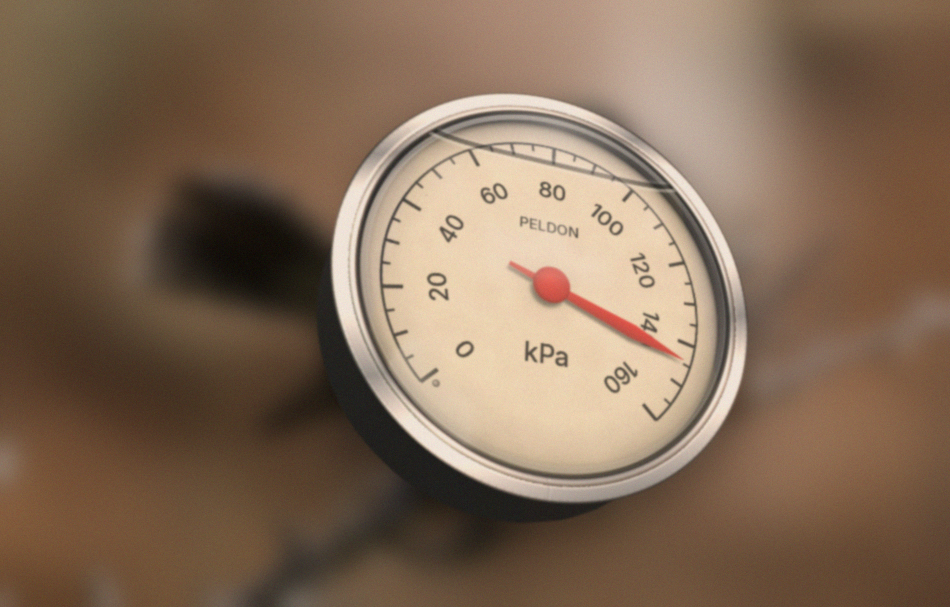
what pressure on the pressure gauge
145 kPa
